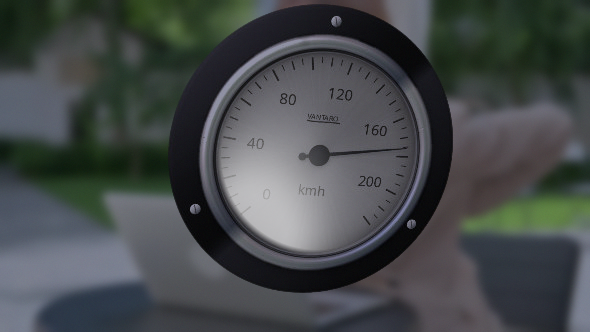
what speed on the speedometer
175 km/h
